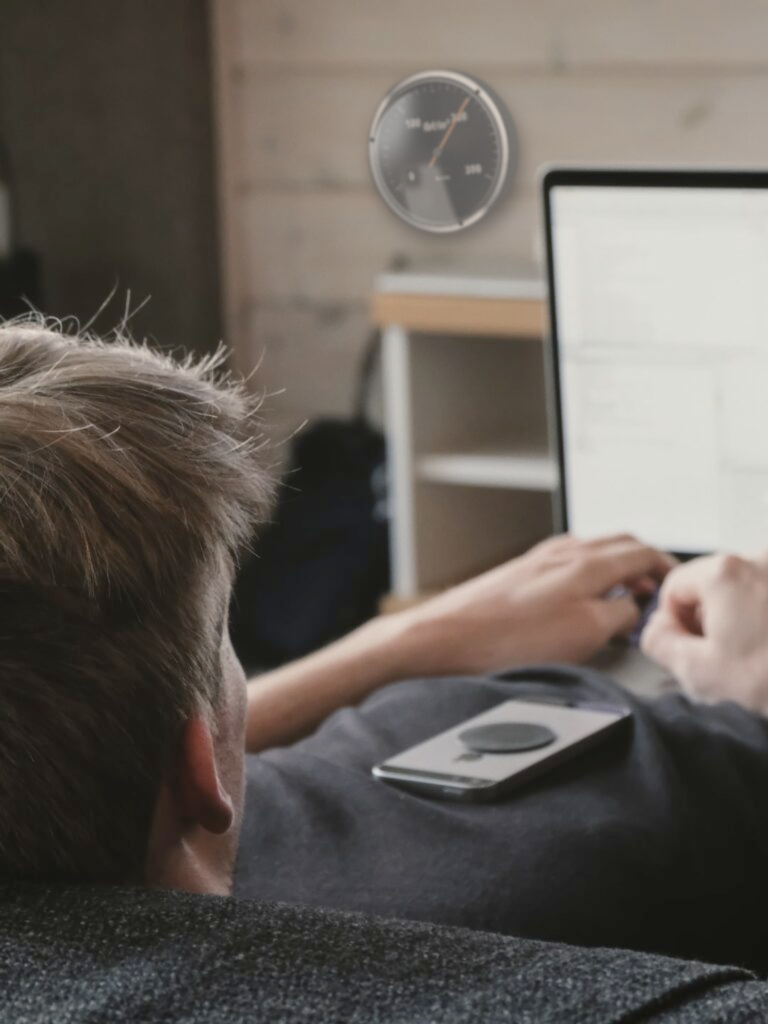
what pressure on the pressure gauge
200 psi
